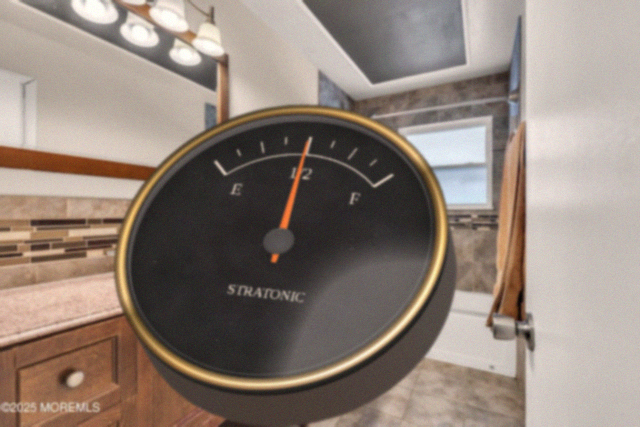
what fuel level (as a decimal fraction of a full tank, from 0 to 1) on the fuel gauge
0.5
